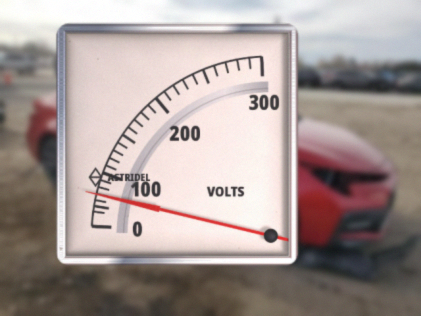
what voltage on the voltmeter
70 V
